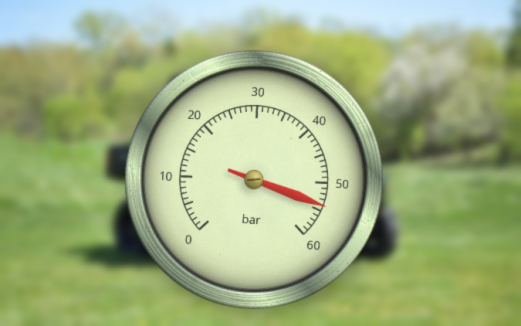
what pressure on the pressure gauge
54 bar
